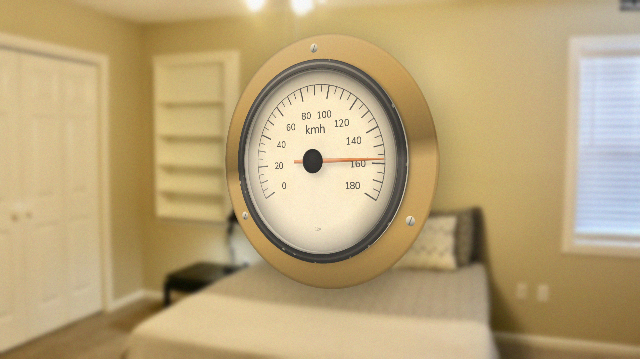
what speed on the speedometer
157.5 km/h
